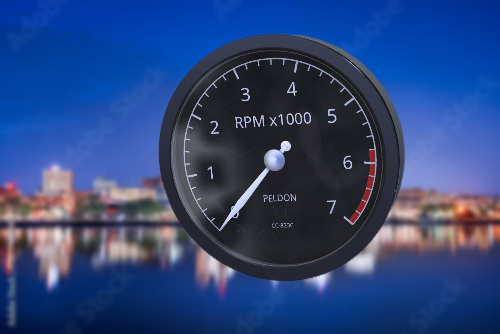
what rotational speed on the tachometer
0 rpm
